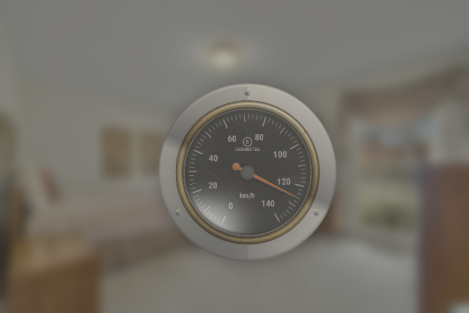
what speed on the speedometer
126 km/h
